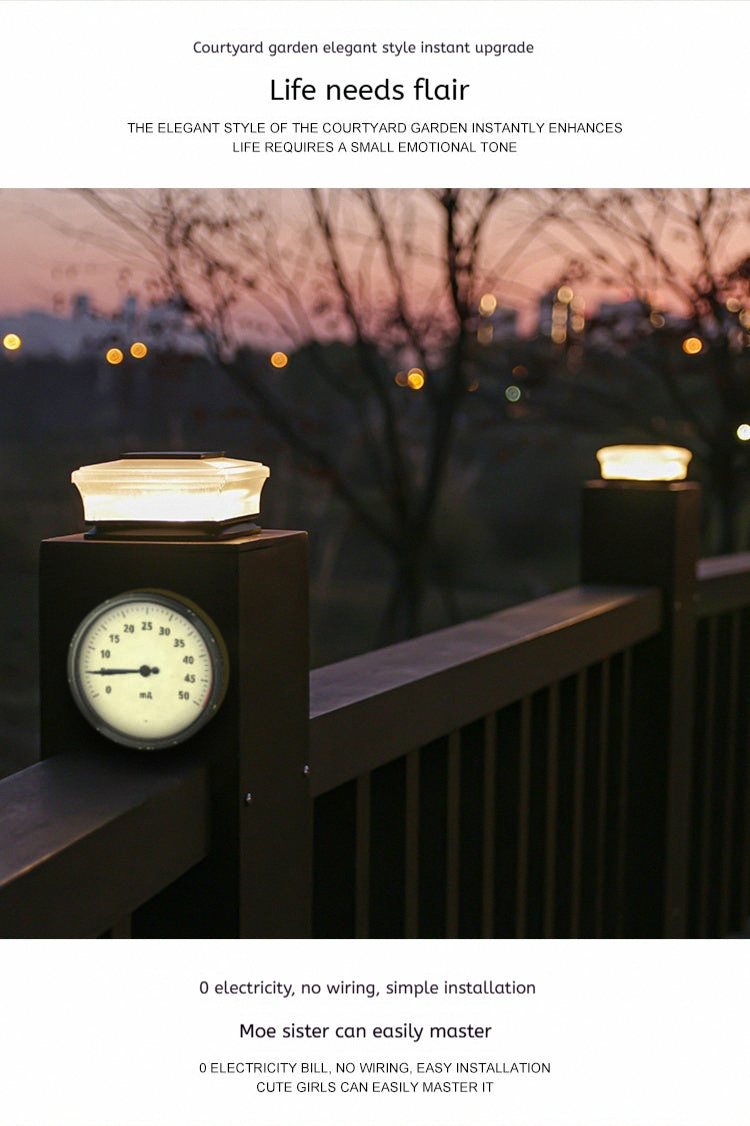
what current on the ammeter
5 mA
